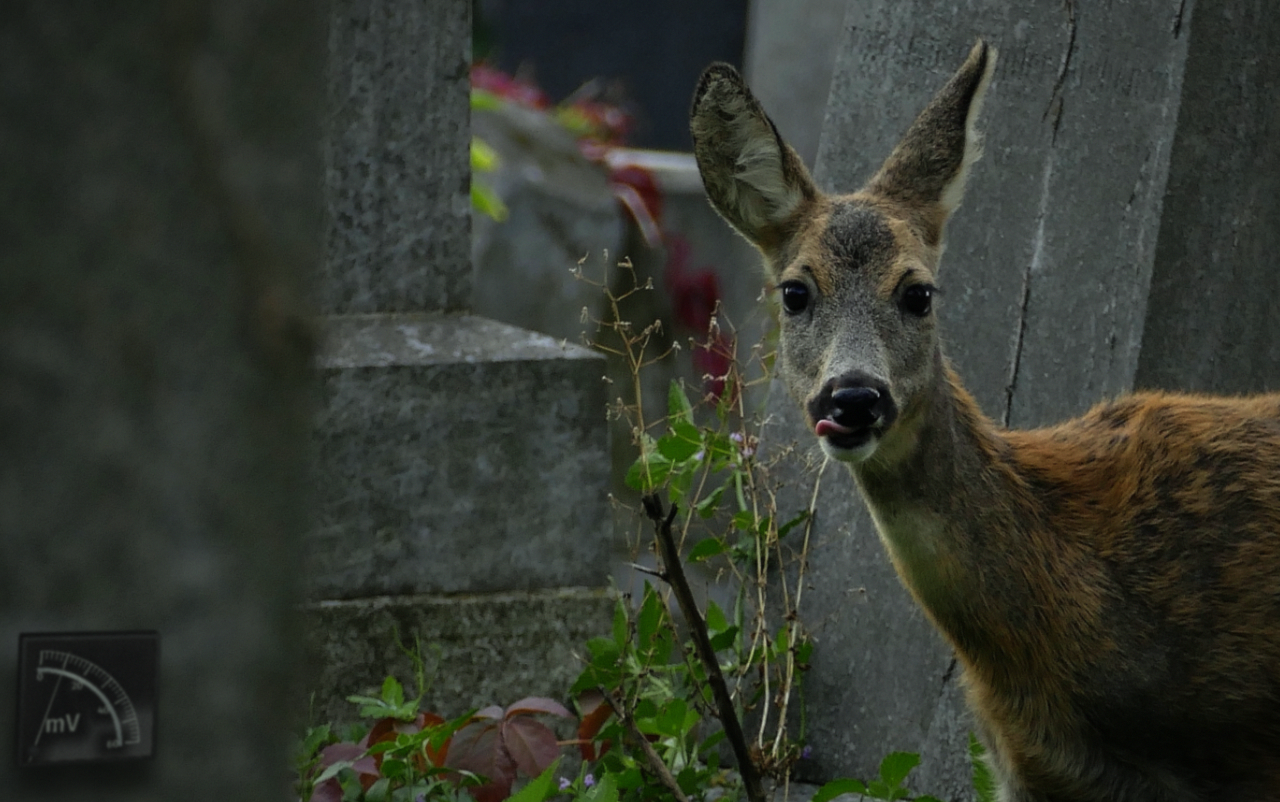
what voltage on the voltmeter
10 mV
